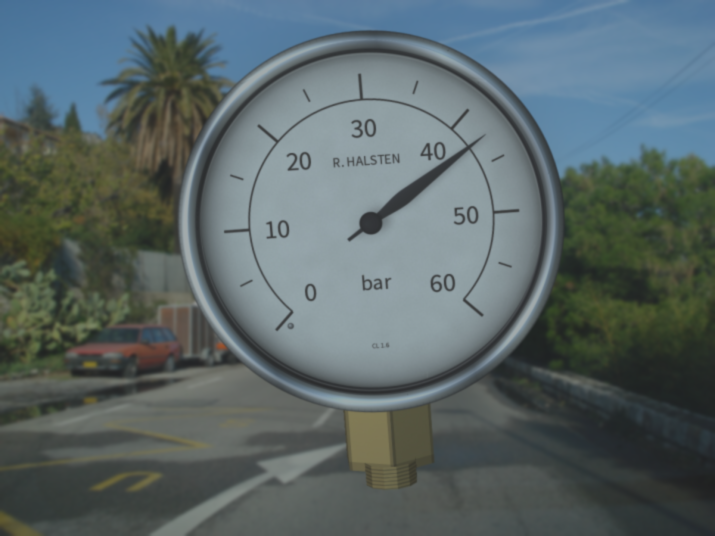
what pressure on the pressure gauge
42.5 bar
